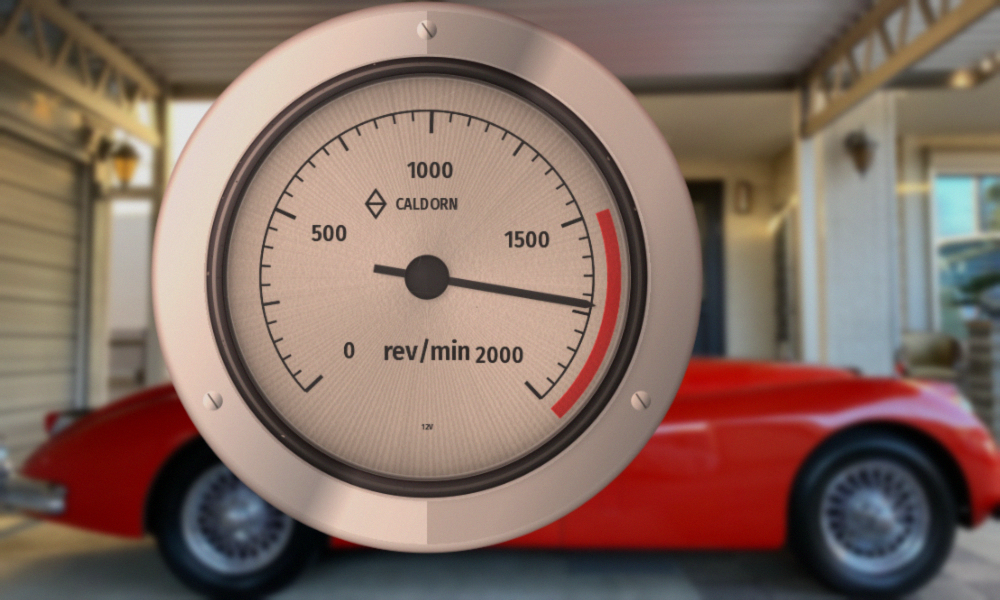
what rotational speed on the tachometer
1725 rpm
